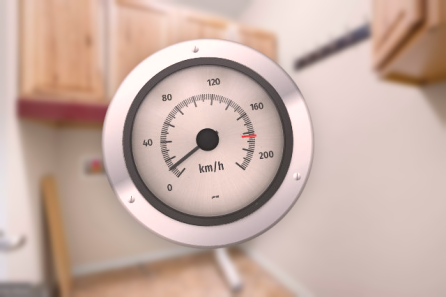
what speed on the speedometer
10 km/h
